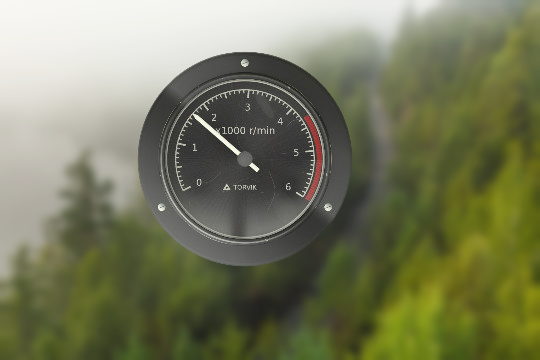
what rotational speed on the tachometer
1700 rpm
